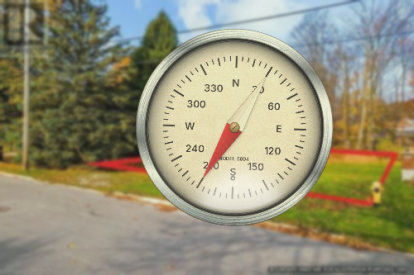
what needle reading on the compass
210 °
